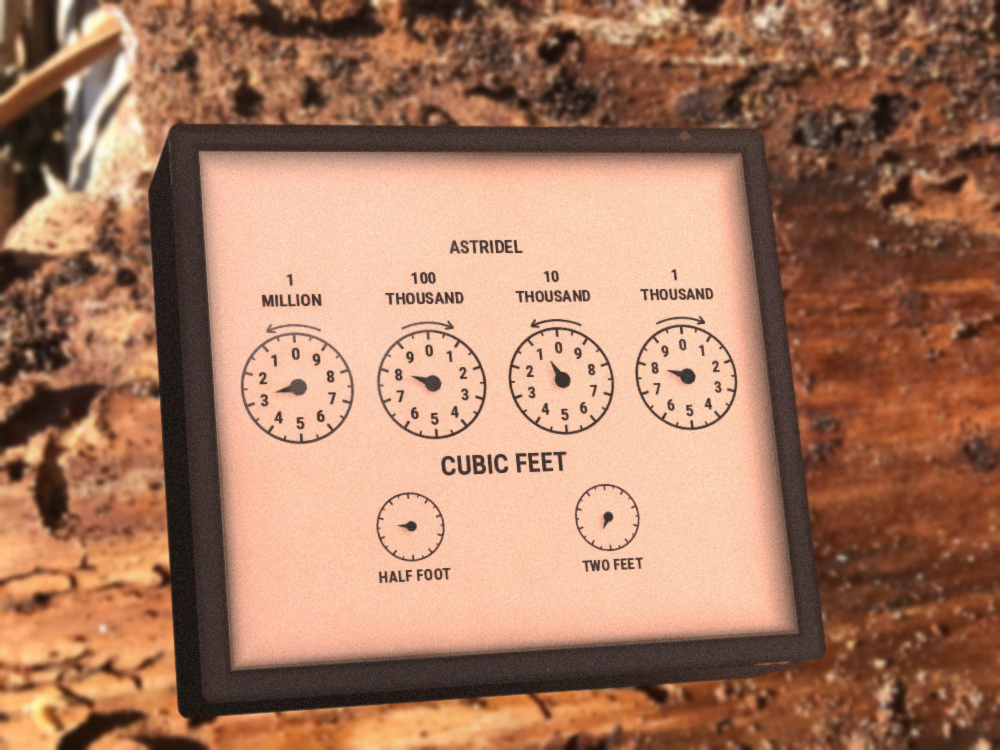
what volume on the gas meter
280800 ft³
